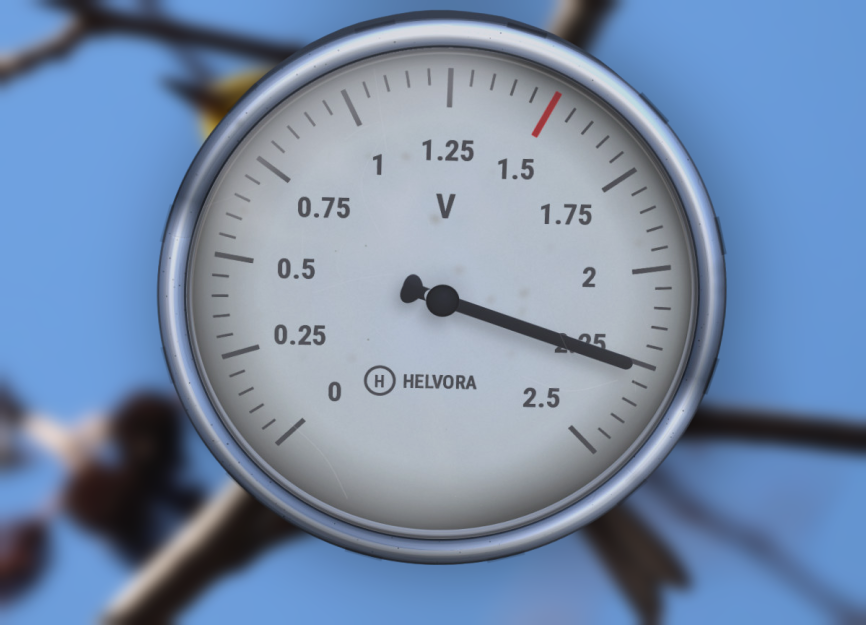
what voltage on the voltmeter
2.25 V
